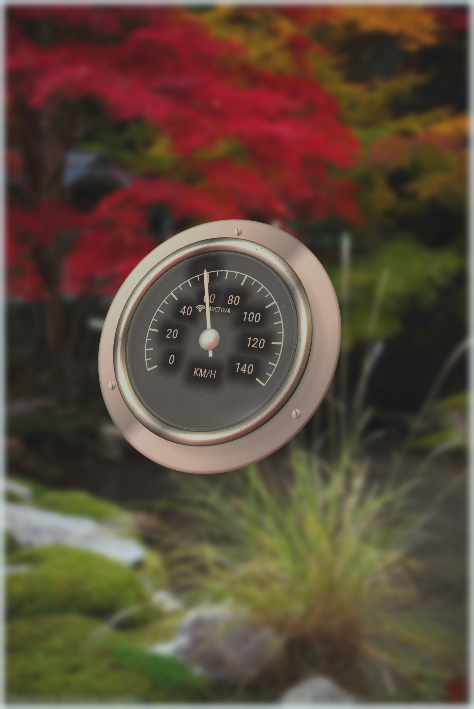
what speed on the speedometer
60 km/h
